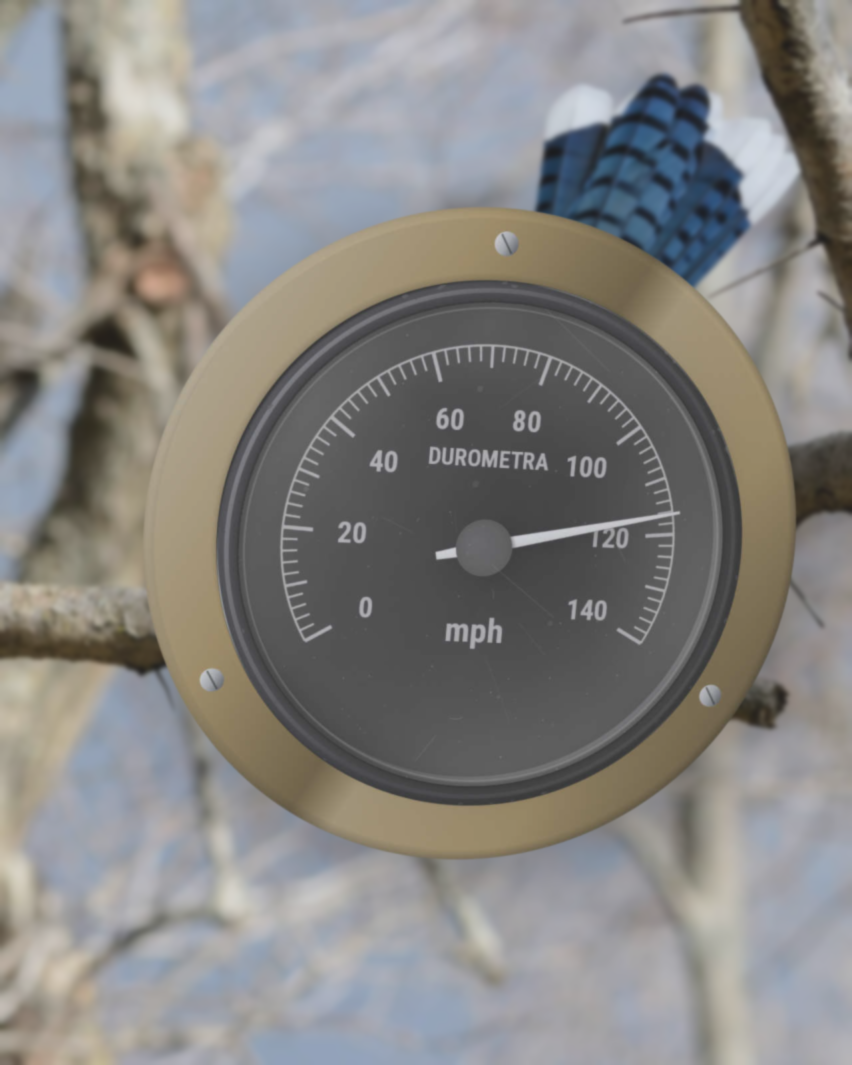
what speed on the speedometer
116 mph
